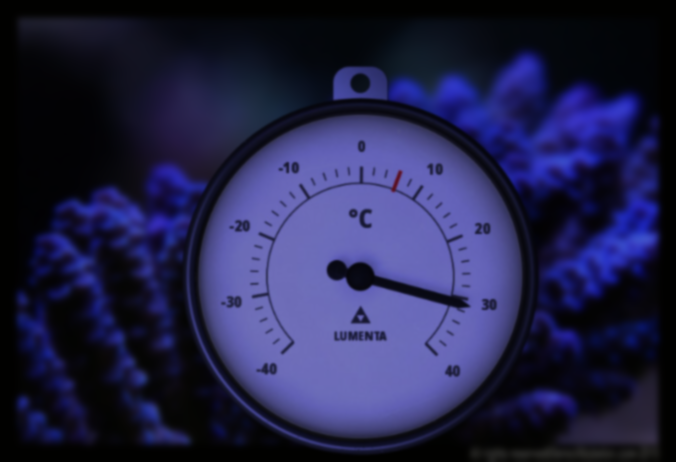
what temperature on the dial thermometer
31 °C
